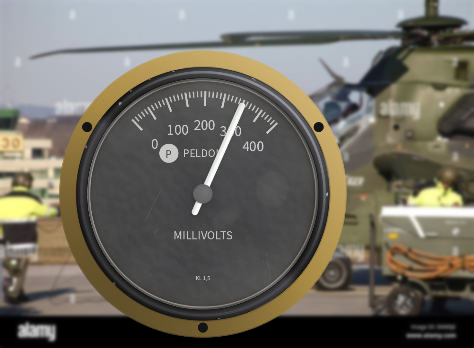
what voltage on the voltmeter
300 mV
